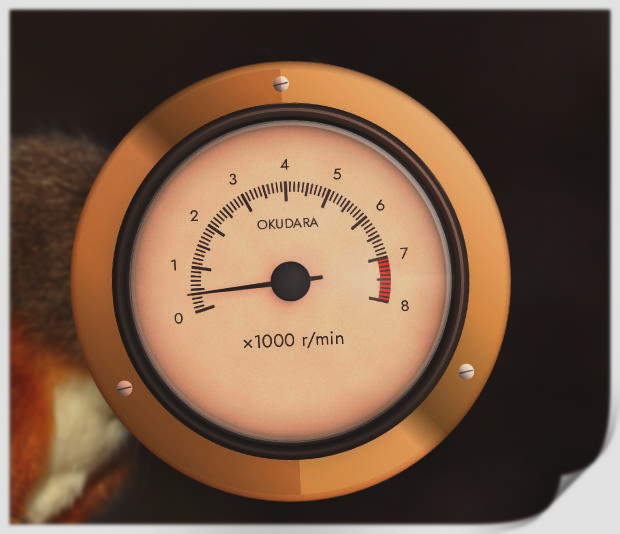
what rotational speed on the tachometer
400 rpm
